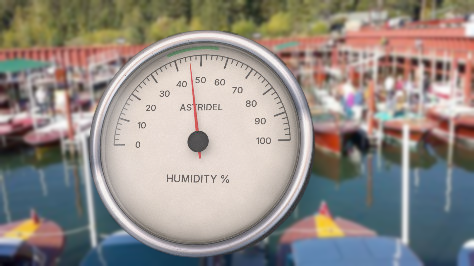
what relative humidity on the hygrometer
46 %
